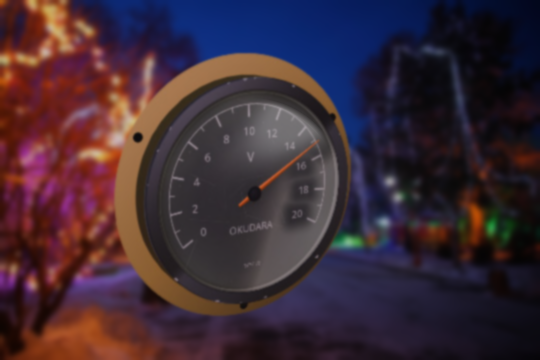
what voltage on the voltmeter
15 V
